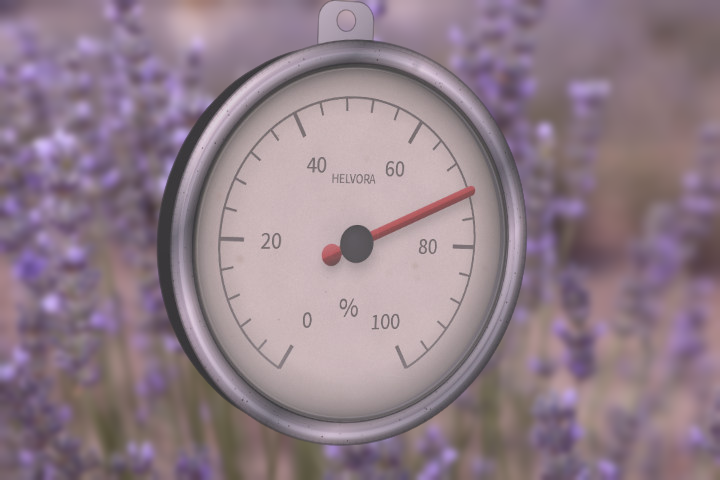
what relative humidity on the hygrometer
72 %
